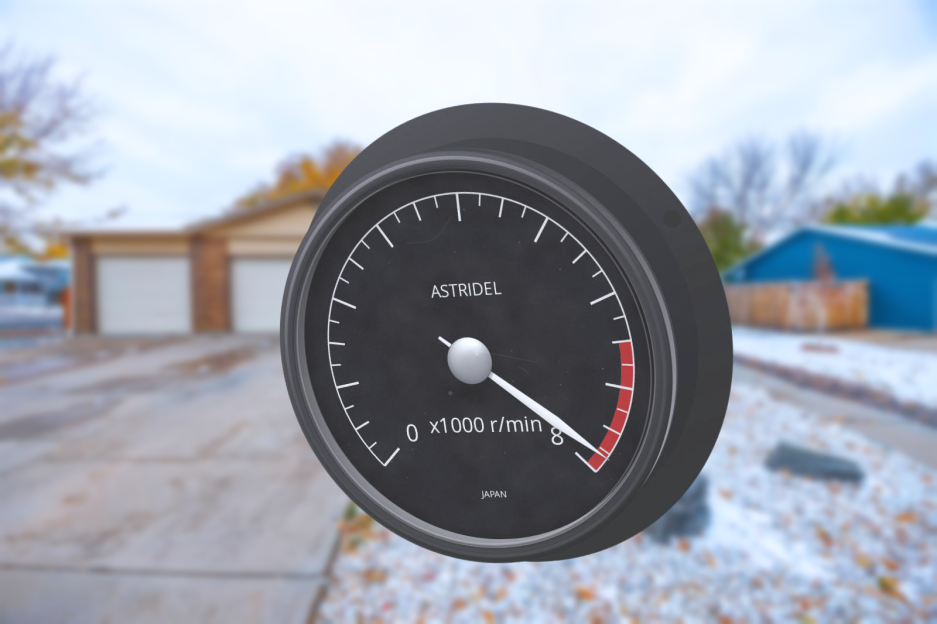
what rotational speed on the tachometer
7750 rpm
